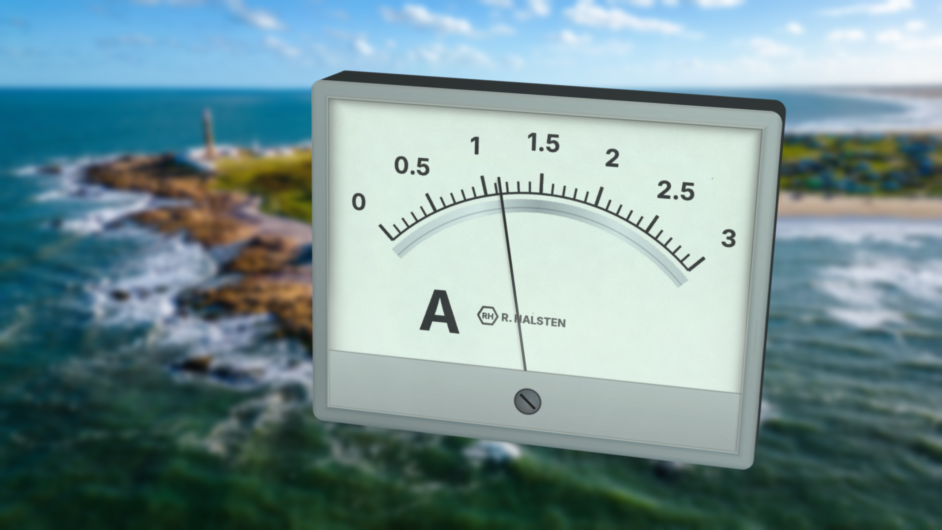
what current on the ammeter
1.15 A
